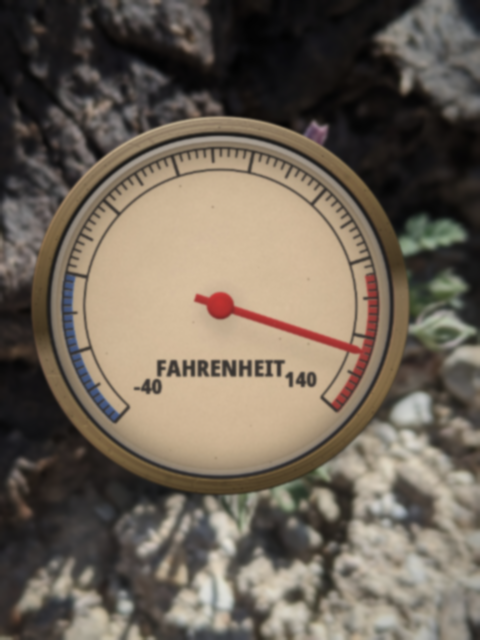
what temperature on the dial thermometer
124 °F
